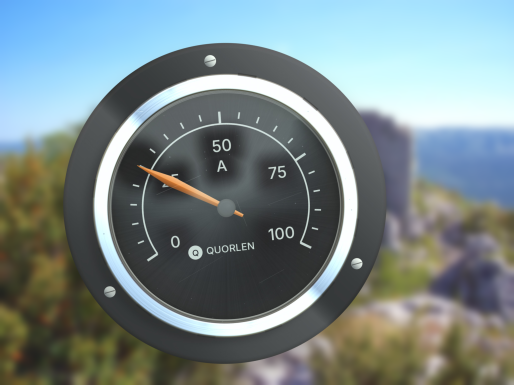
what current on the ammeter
25 A
